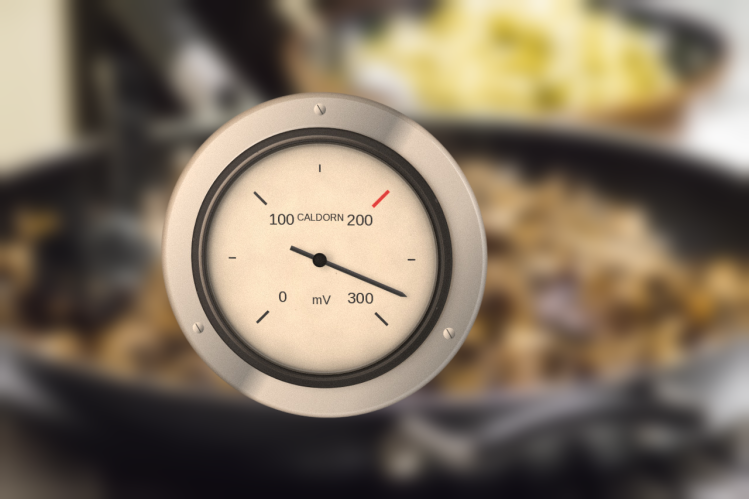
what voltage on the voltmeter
275 mV
